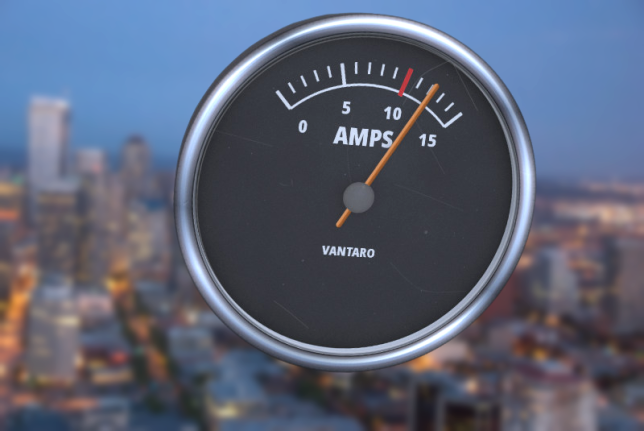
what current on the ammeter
12 A
